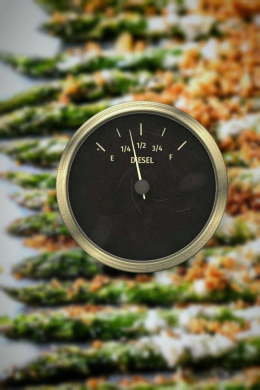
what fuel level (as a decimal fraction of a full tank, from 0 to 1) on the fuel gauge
0.375
